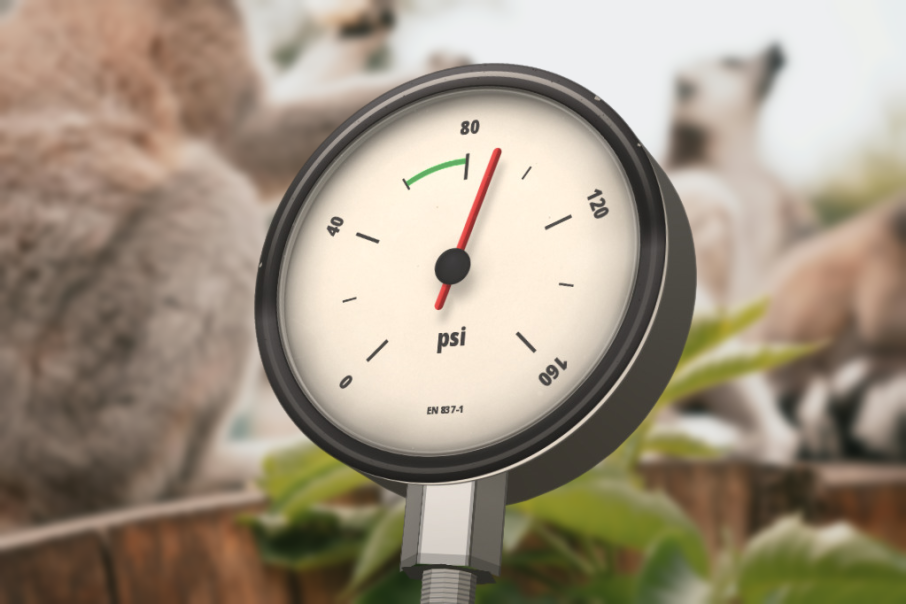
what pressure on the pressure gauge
90 psi
